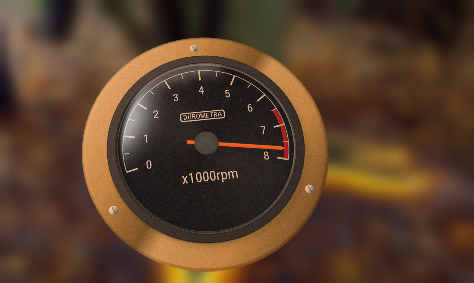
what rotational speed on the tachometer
7750 rpm
